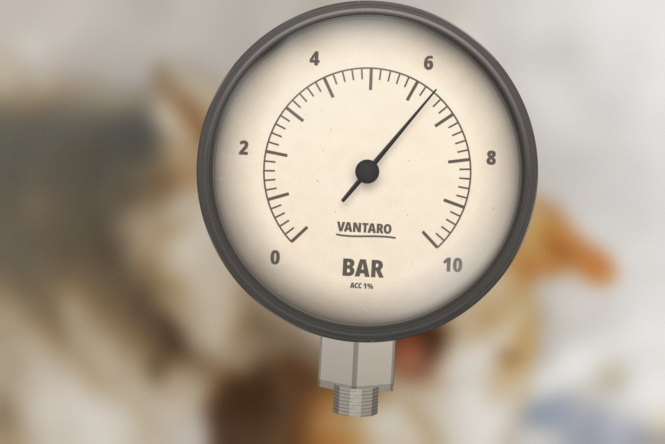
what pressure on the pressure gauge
6.4 bar
